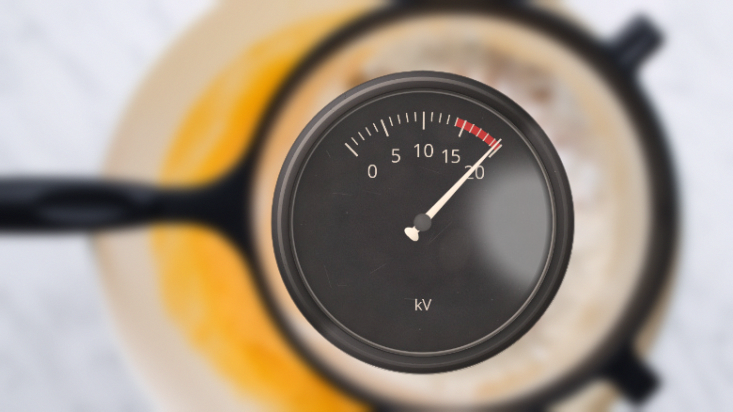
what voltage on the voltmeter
19.5 kV
